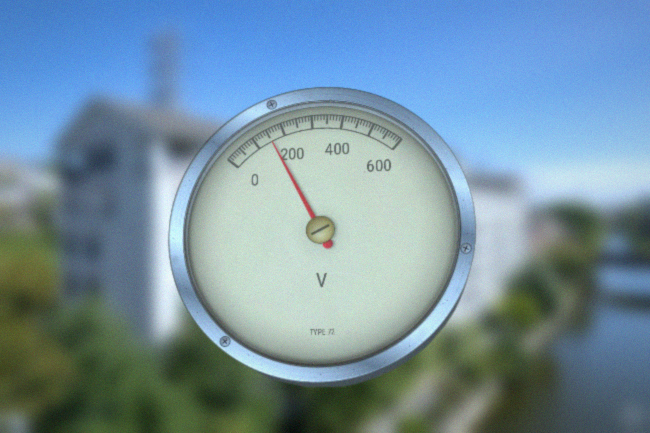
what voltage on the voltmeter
150 V
